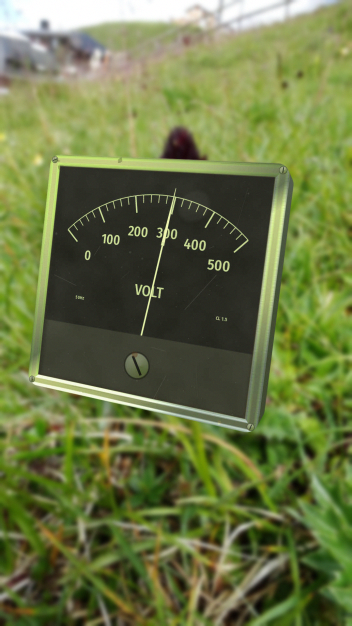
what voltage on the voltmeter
300 V
